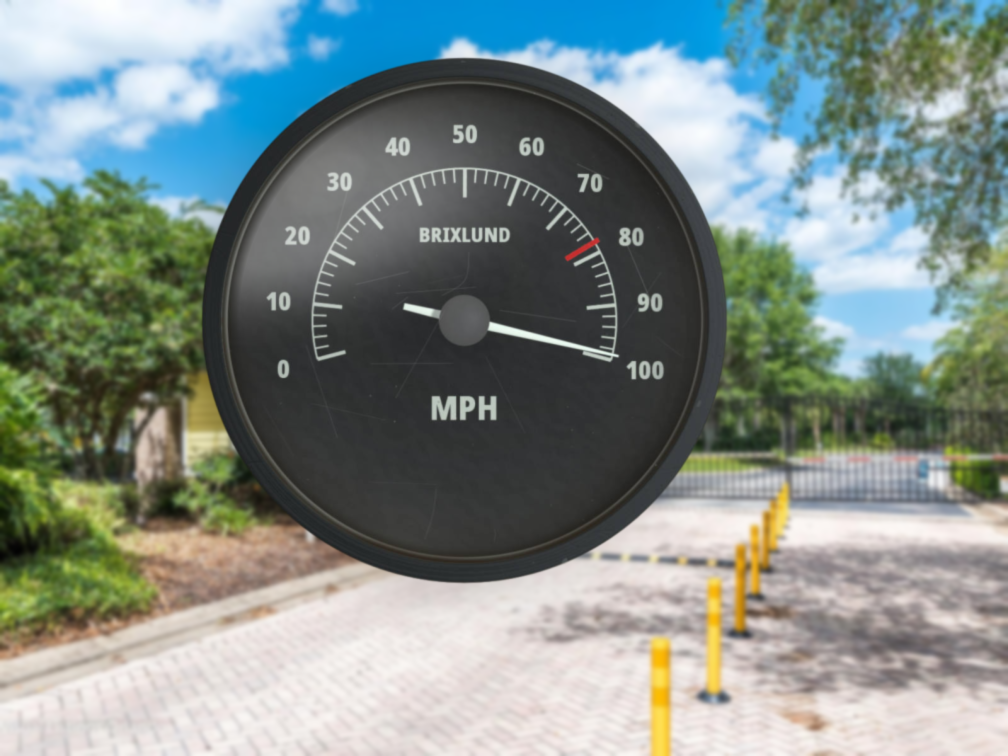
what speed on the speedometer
99 mph
